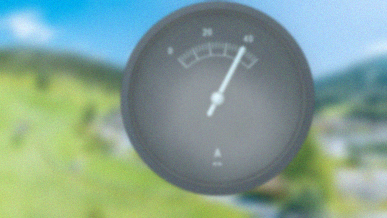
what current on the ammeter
40 A
